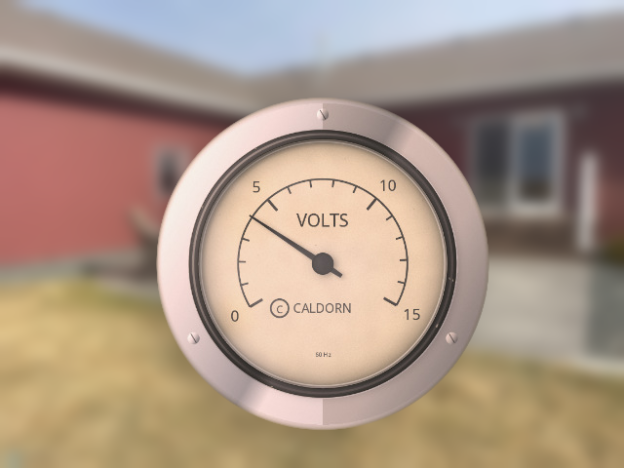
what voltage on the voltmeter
4 V
